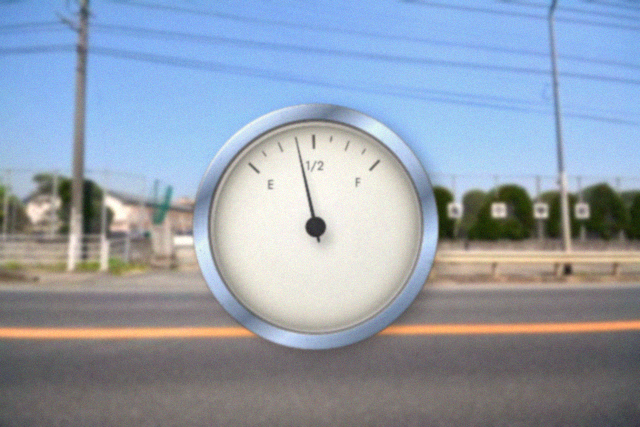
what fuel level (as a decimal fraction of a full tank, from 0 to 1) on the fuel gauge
0.375
